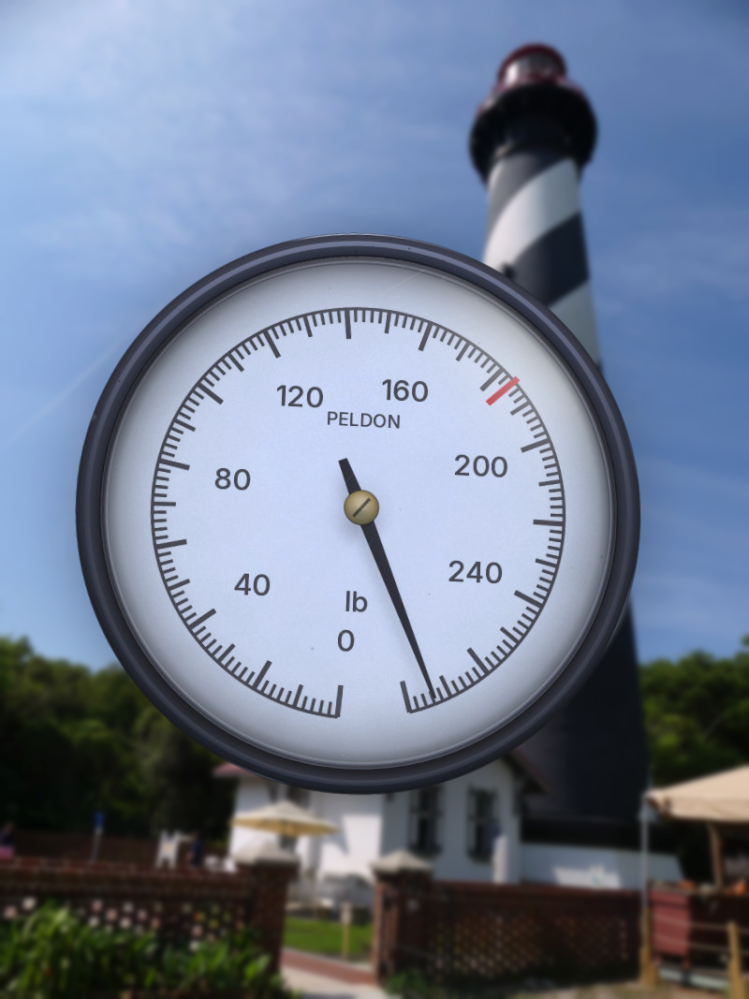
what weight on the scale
274 lb
